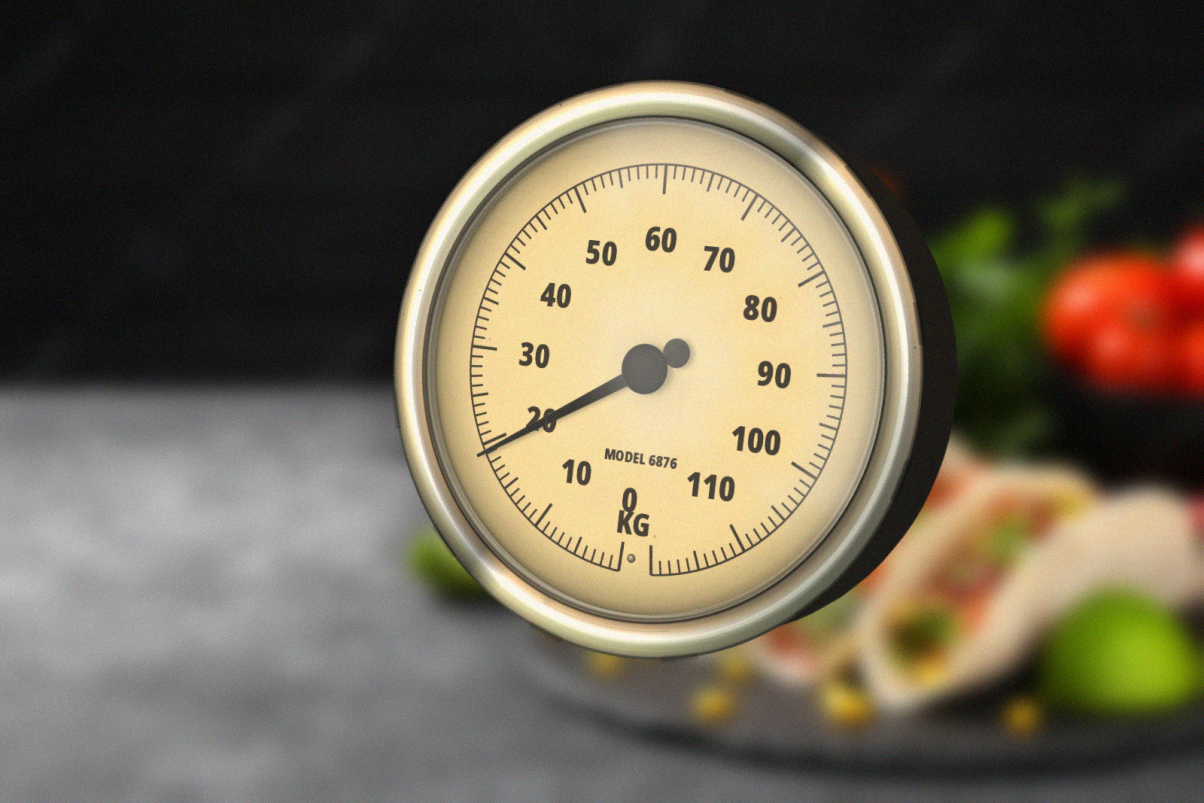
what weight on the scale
19 kg
